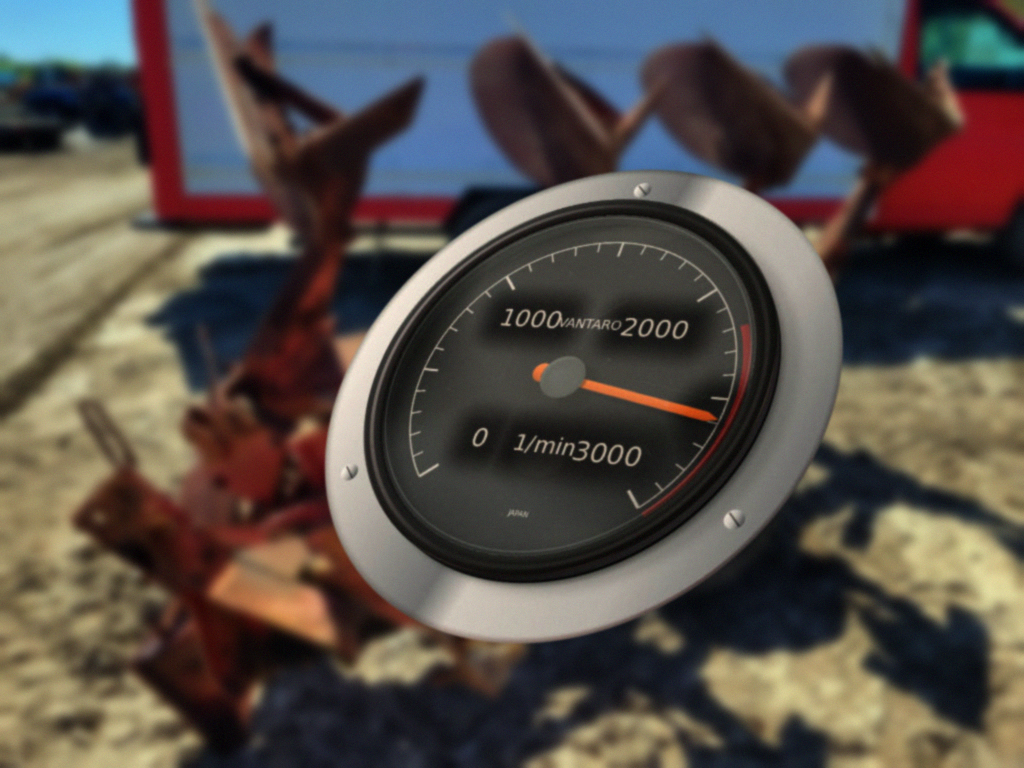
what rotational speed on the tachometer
2600 rpm
